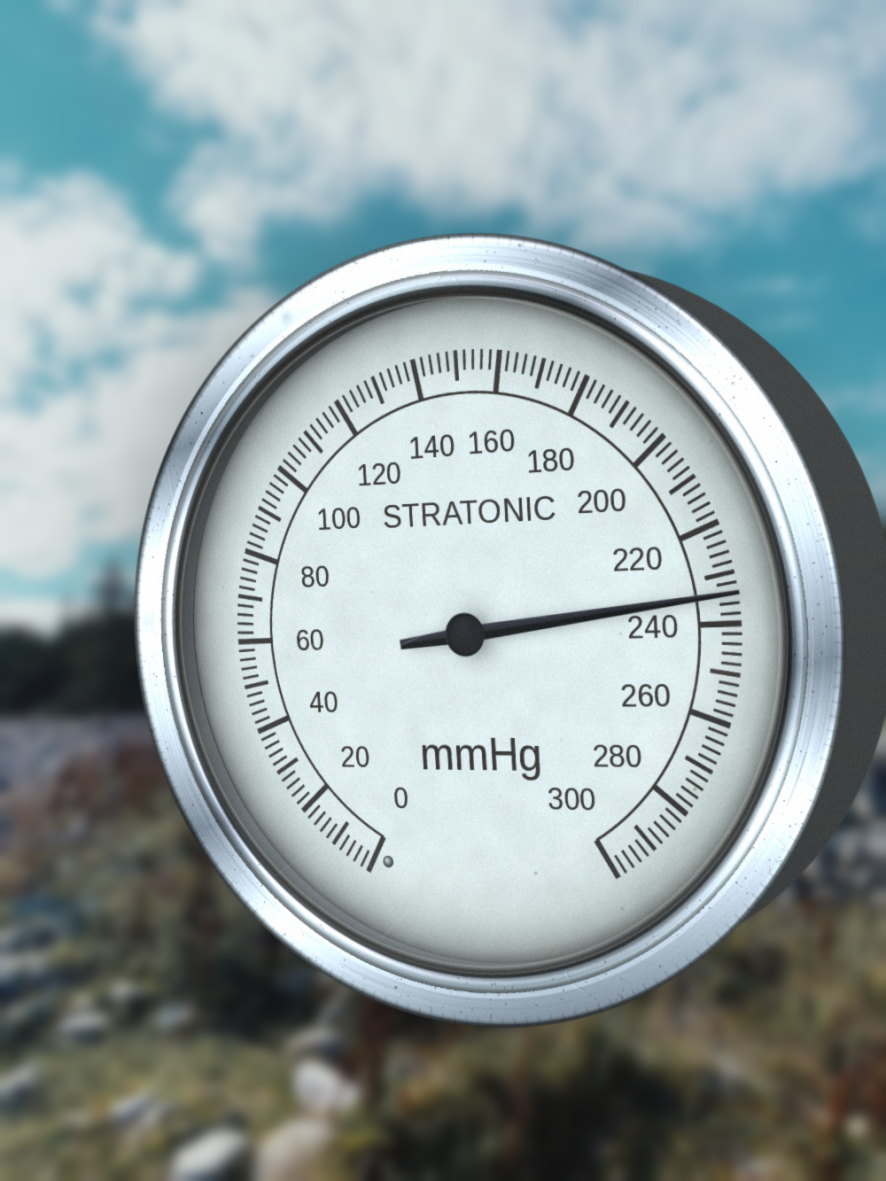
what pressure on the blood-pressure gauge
234 mmHg
